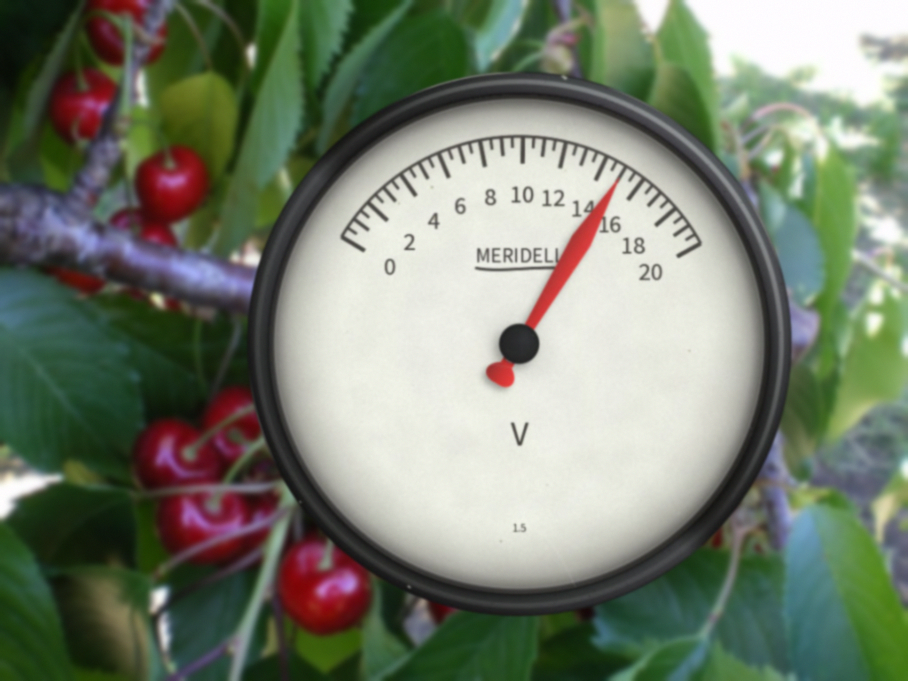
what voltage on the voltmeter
15 V
